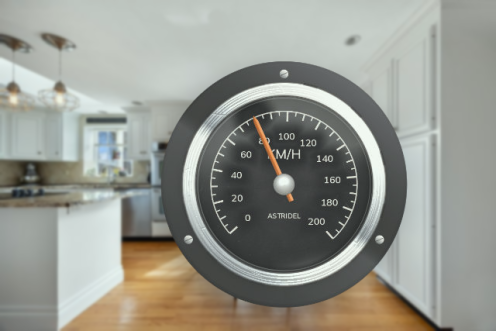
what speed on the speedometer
80 km/h
